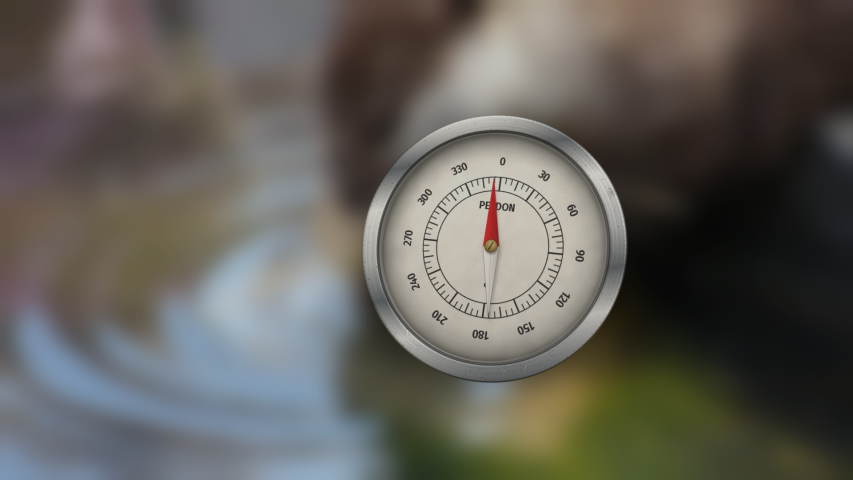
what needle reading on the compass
355 °
